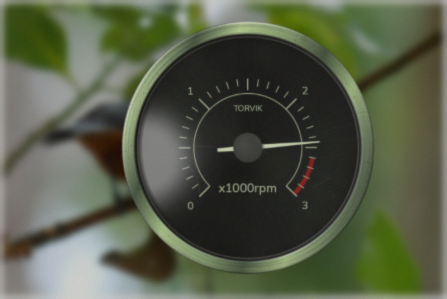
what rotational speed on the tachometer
2450 rpm
